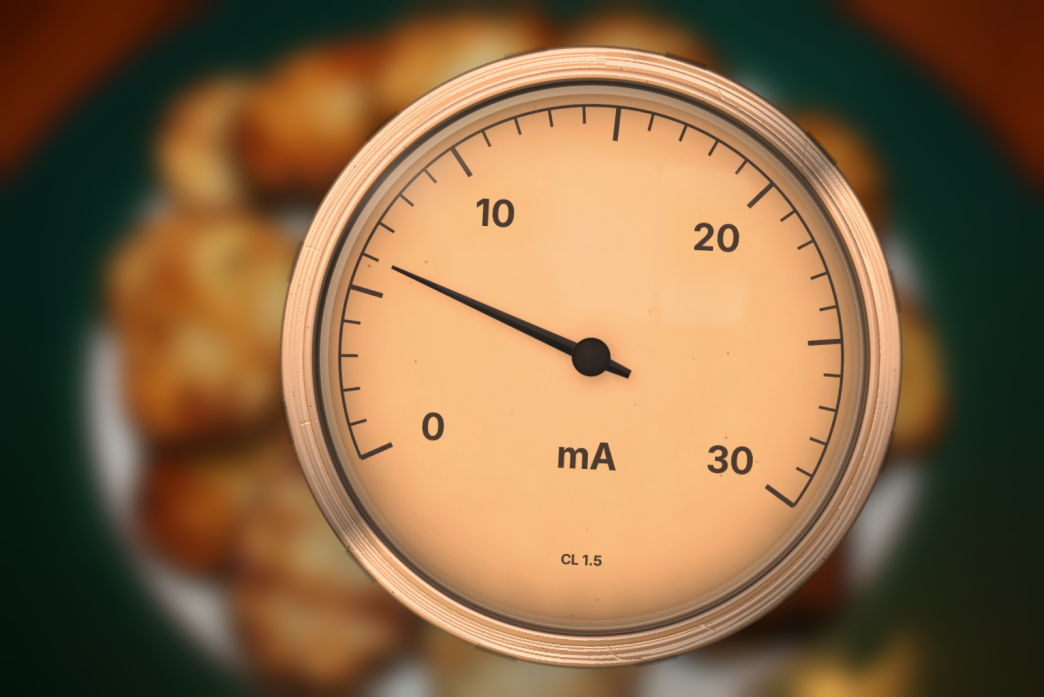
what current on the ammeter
6 mA
